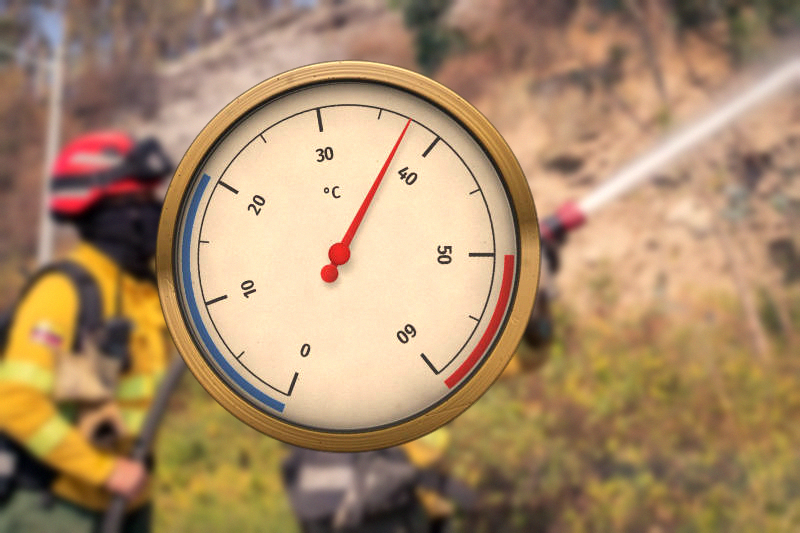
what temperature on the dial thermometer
37.5 °C
